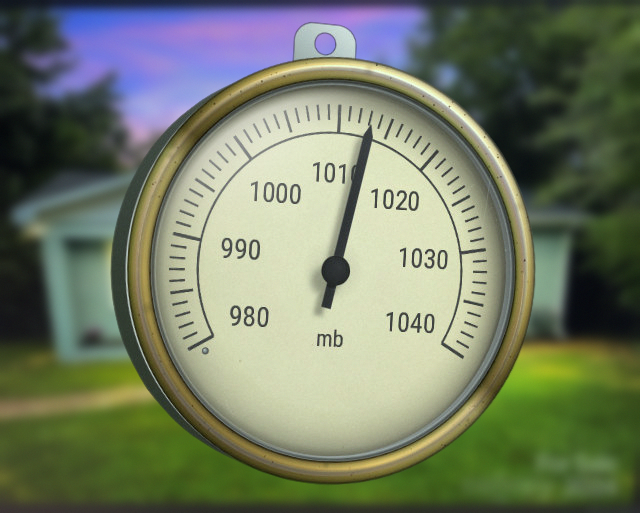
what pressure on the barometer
1013 mbar
